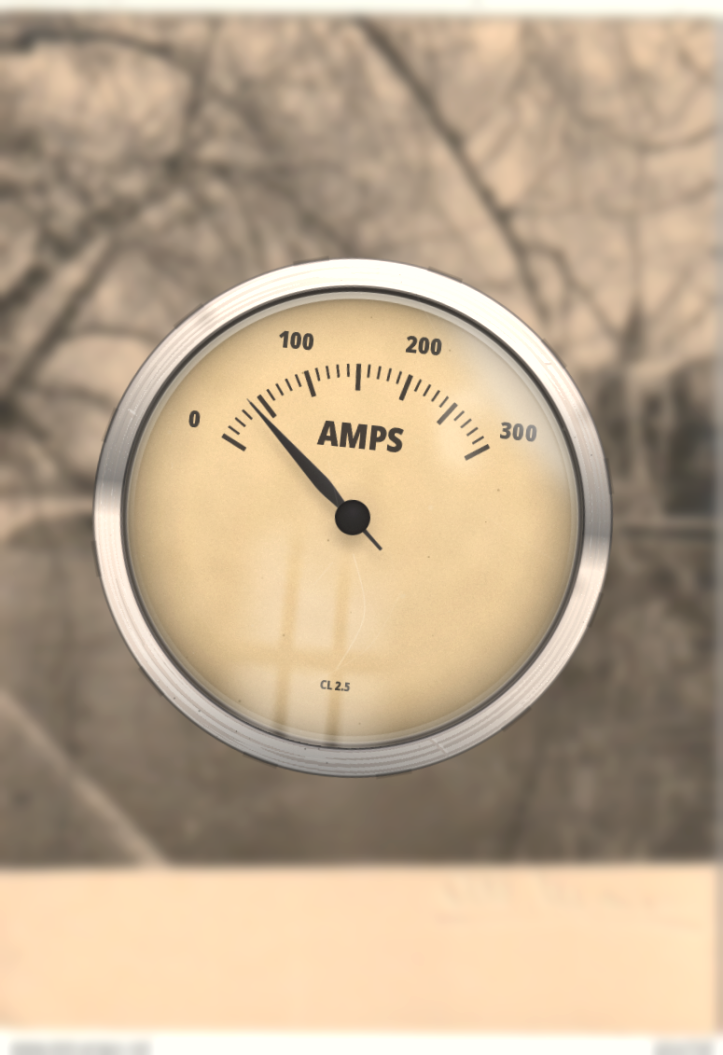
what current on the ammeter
40 A
